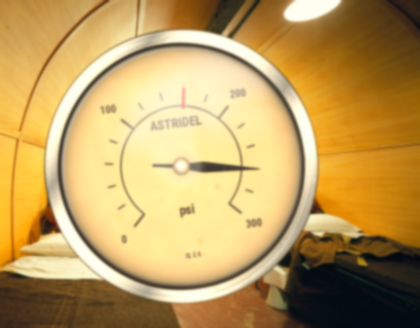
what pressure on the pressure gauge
260 psi
